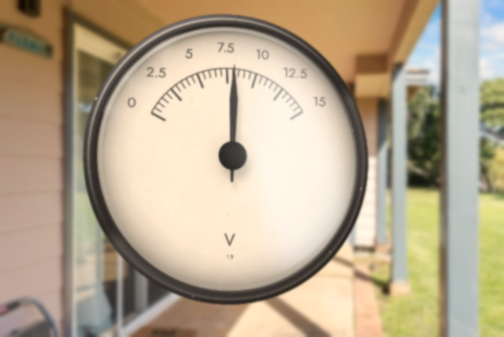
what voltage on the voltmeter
8 V
